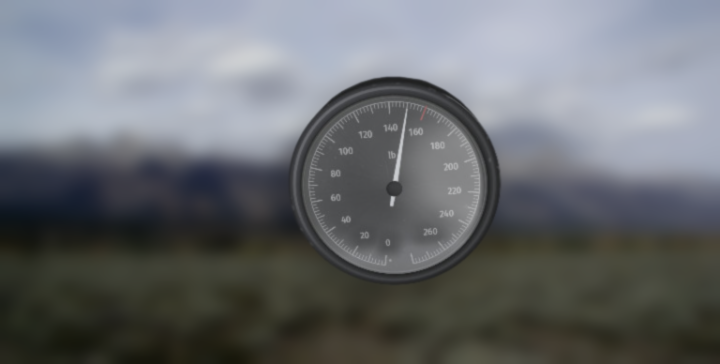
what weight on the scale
150 lb
